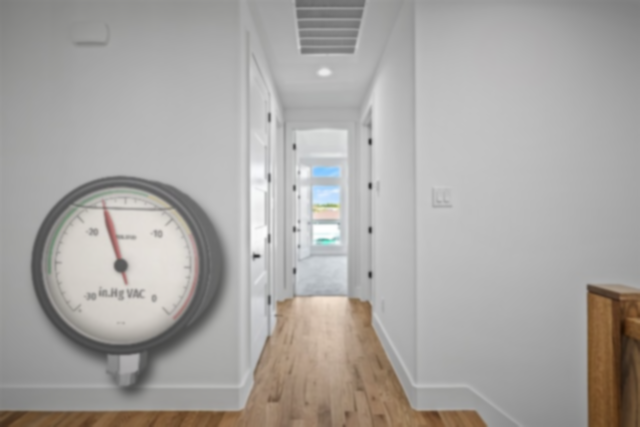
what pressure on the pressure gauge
-17 inHg
